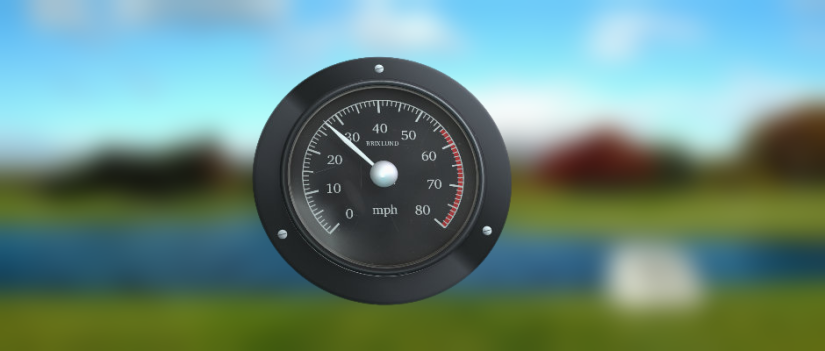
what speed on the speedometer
27 mph
